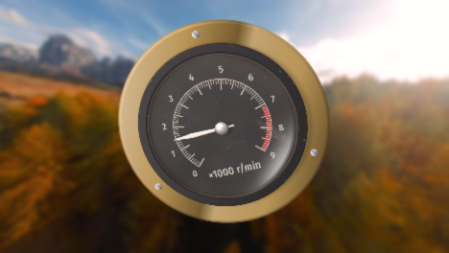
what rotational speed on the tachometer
1500 rpm
